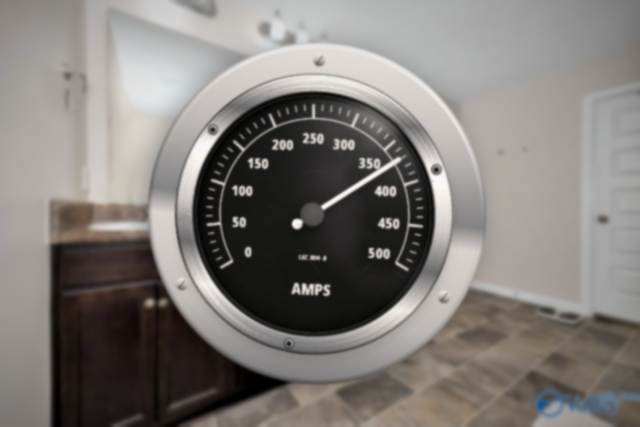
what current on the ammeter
370 A
